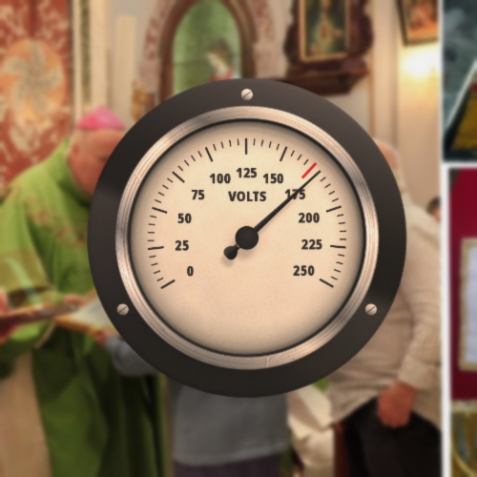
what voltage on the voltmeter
175 V
